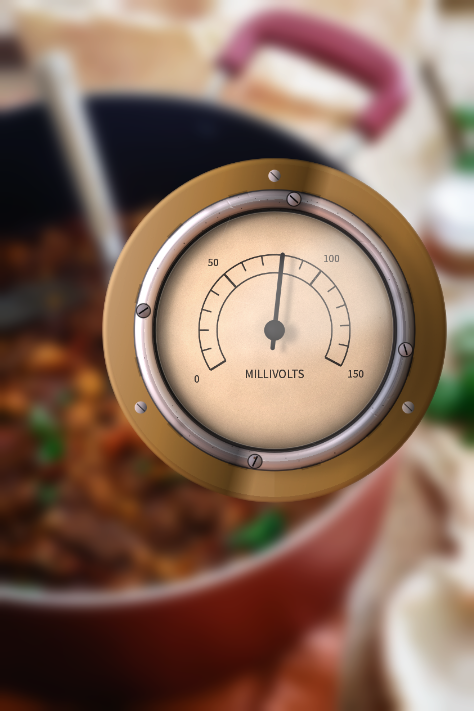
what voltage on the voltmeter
80 mV
